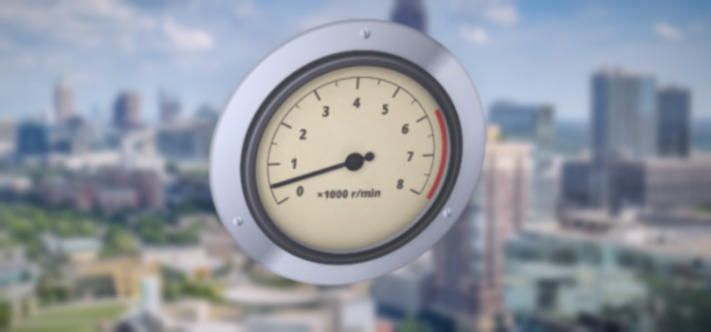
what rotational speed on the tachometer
500 rpm
